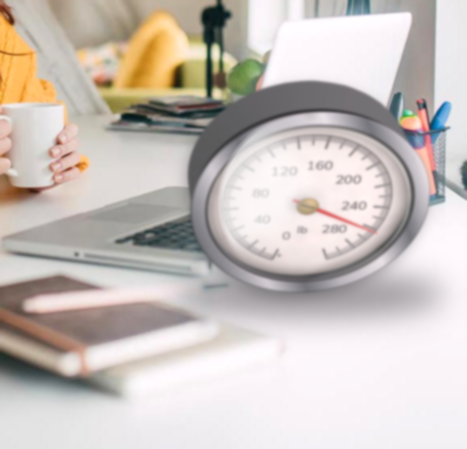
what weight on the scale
260 lb
